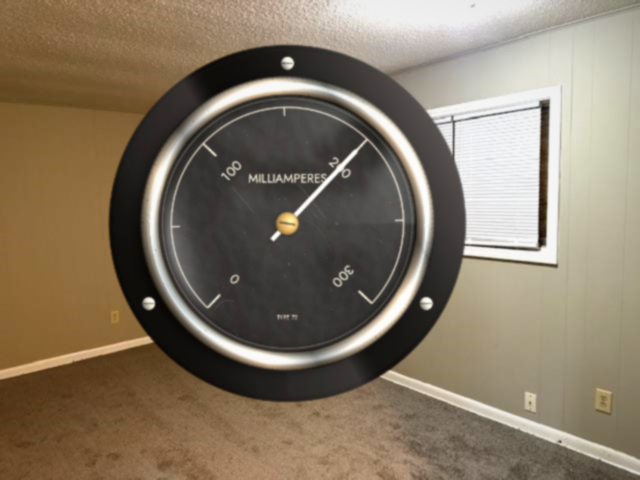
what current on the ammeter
200 mA
